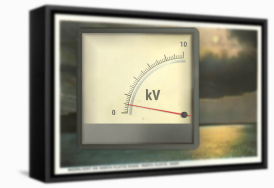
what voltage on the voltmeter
1 kV
